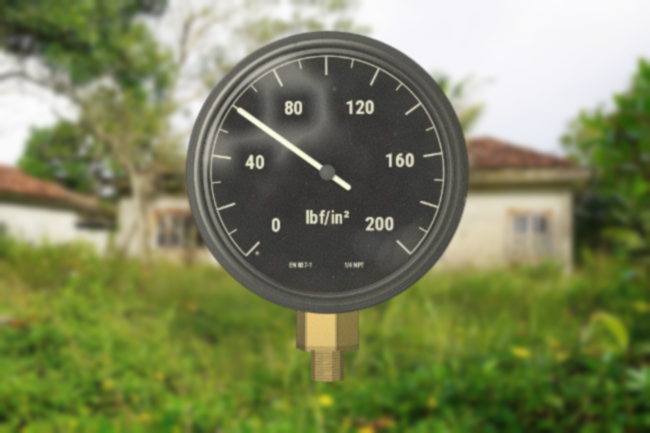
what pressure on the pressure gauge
60 psi
